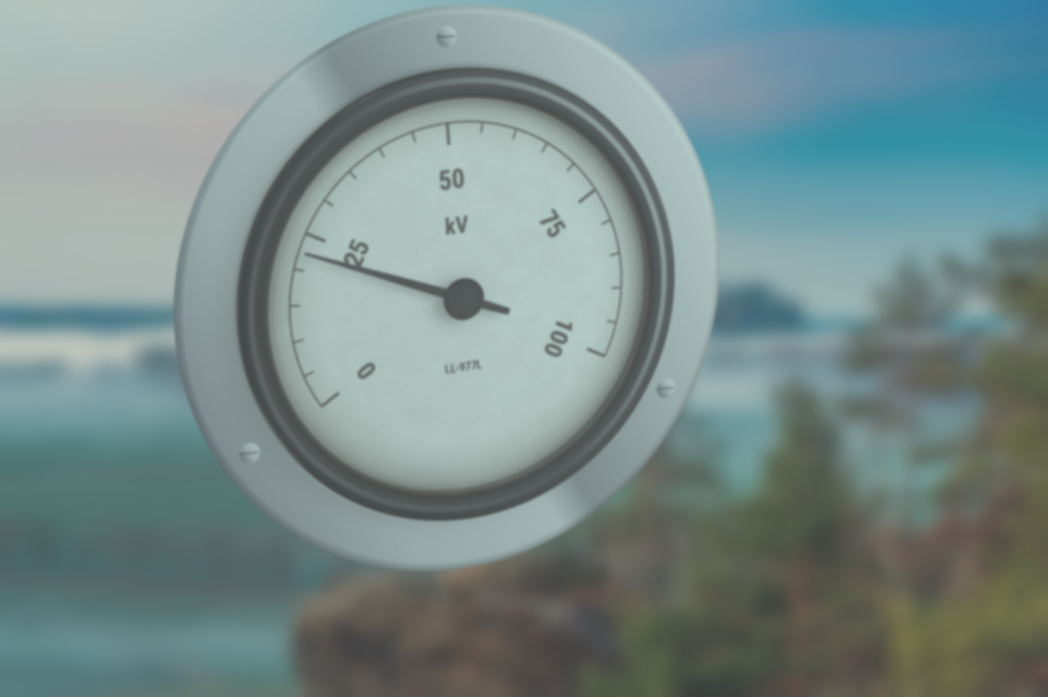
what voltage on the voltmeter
22.5 kV
